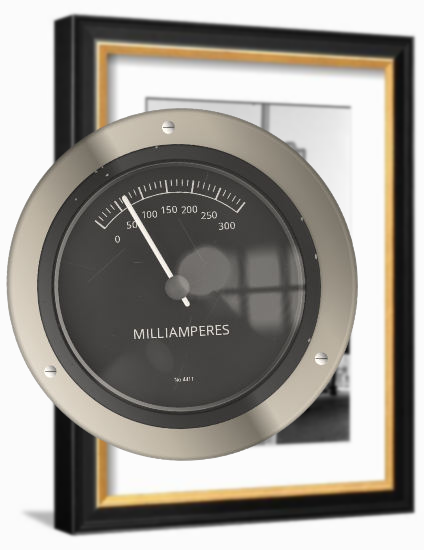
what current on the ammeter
70 mA
